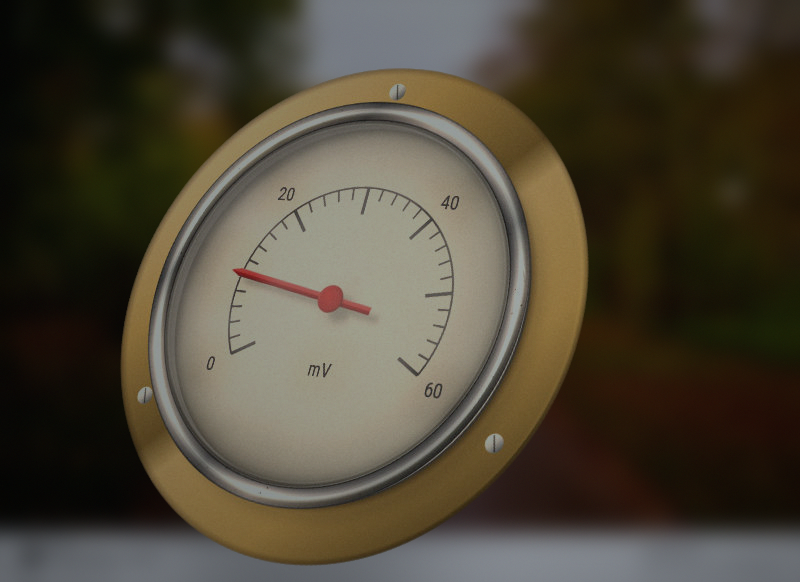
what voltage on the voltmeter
10 mV
